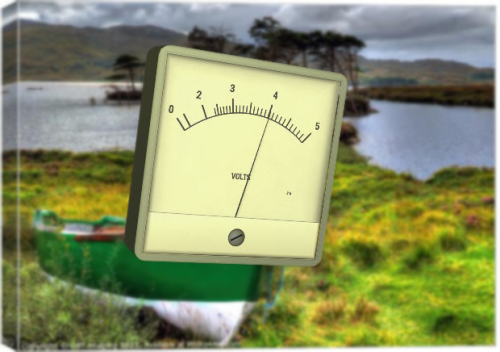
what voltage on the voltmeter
4 V
